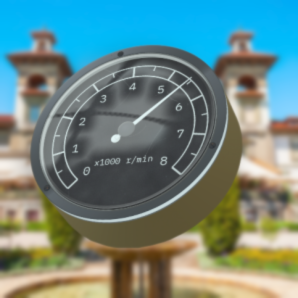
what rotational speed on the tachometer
5500 rpm
